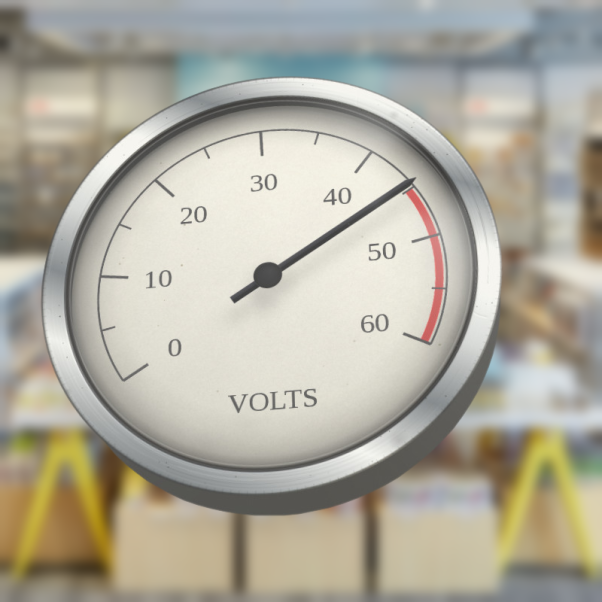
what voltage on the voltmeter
45 V
